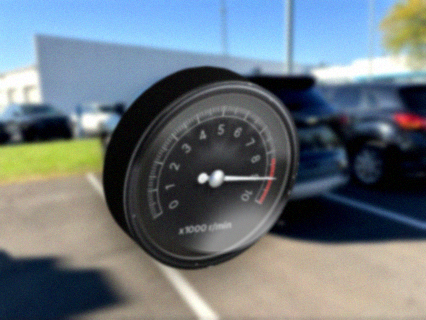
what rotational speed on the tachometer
9000 rpm
